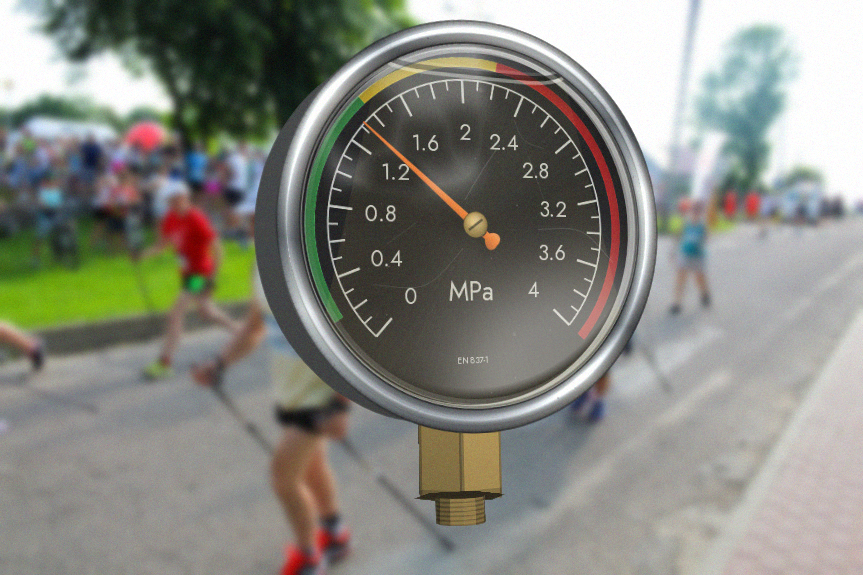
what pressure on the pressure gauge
1.3 MPa
